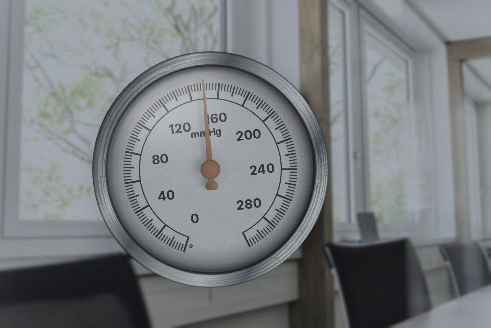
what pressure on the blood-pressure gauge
150 mmHg
